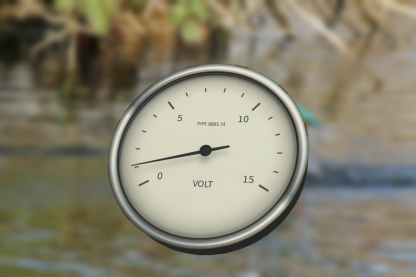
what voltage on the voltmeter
1 V
